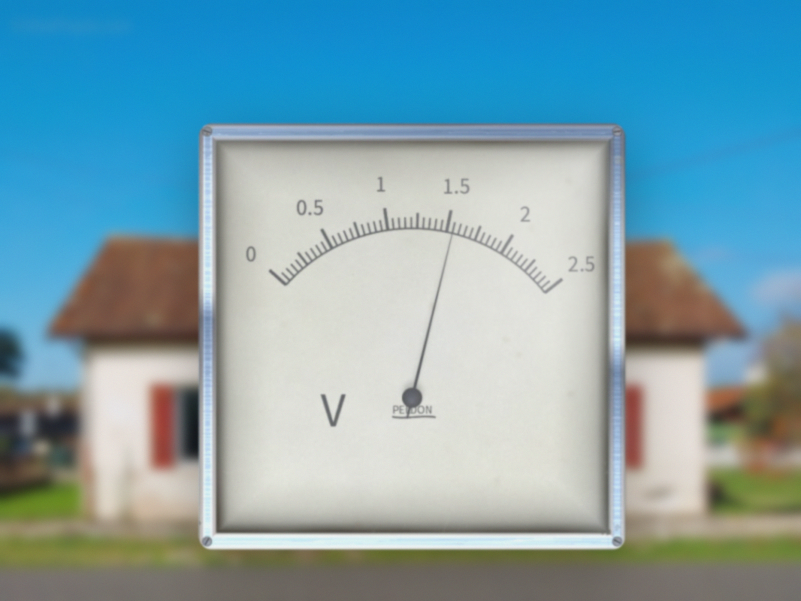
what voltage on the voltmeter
1.55 V
